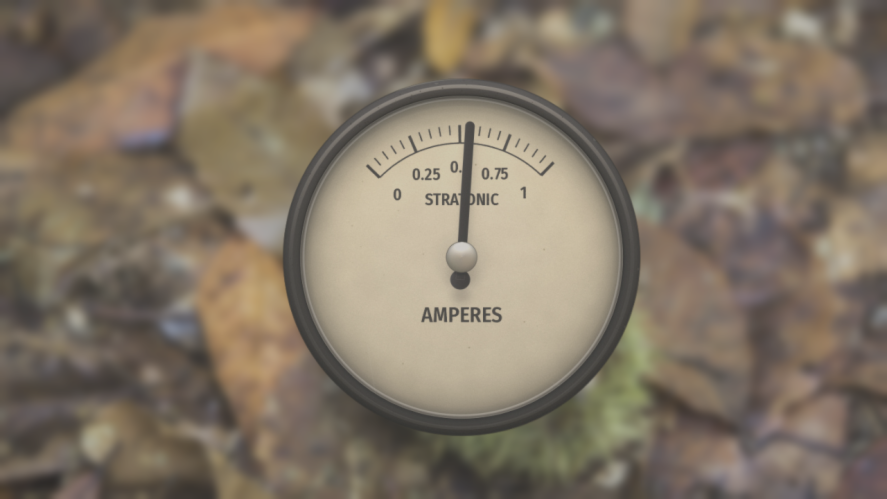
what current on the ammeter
0.55 A
